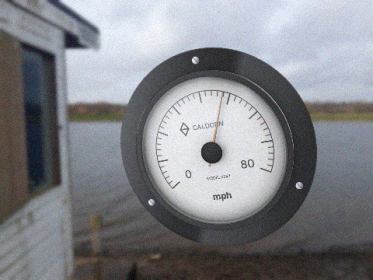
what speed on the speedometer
48 mph
